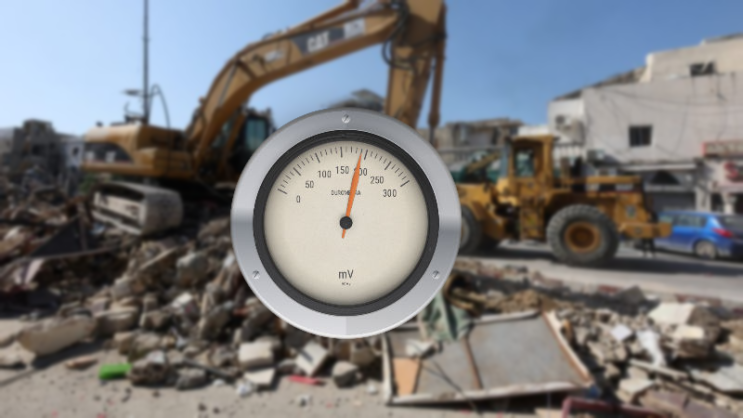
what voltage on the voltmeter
190 mV
